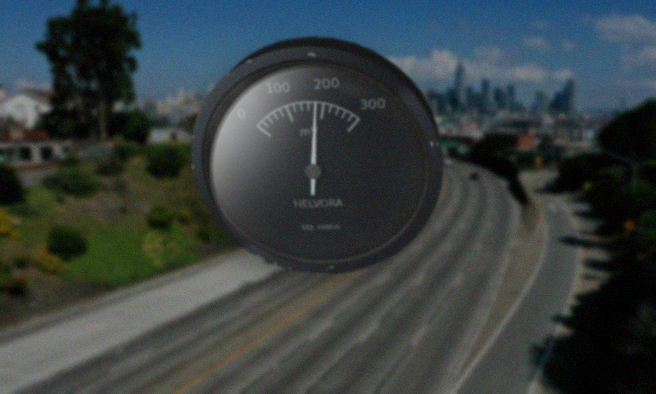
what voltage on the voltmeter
180 mV
